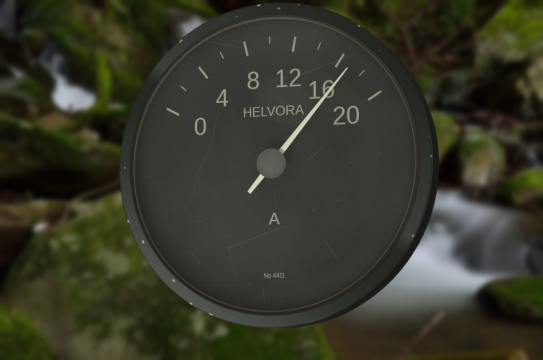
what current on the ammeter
17 A
